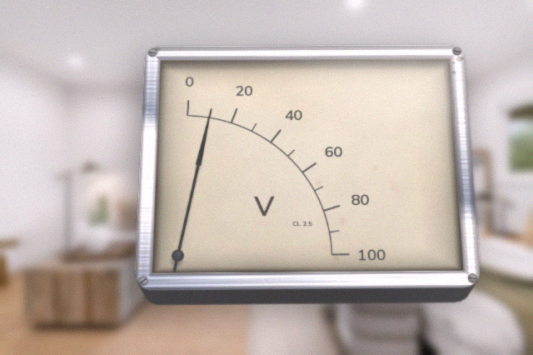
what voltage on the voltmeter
10 V
